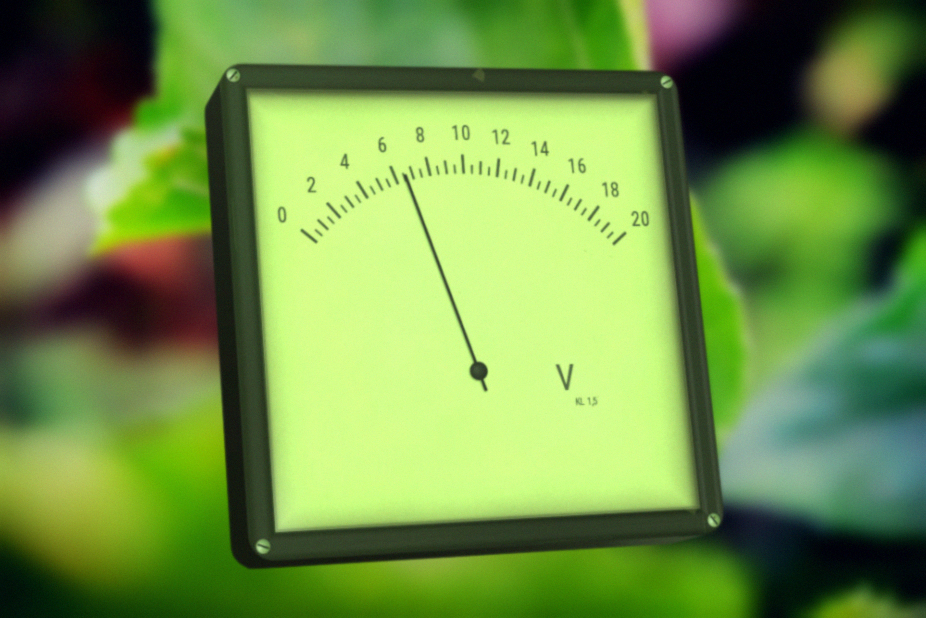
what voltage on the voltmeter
6.5 V
